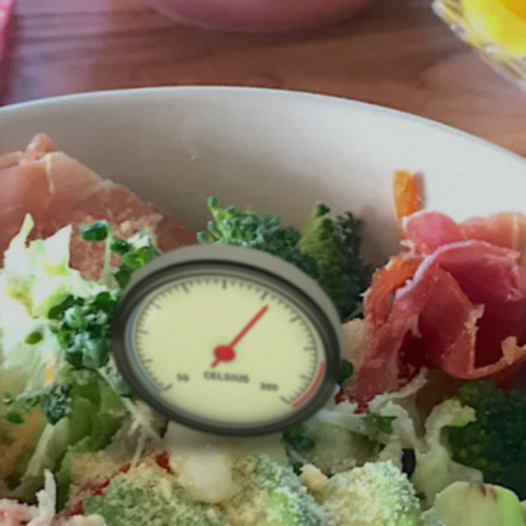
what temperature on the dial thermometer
205 °C
